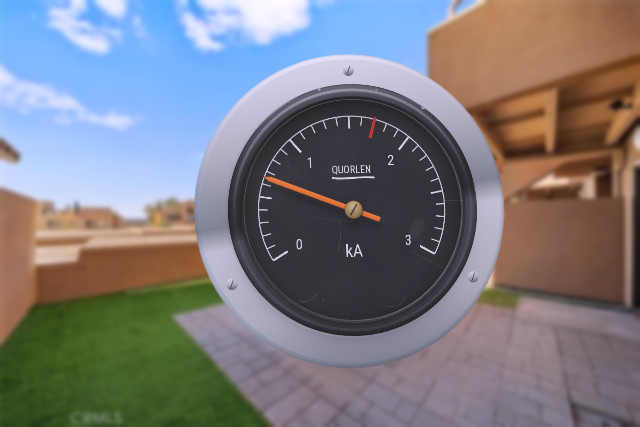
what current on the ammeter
0.65 kA
